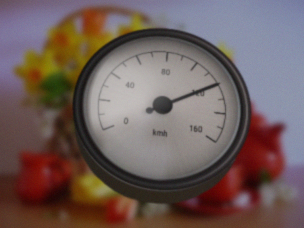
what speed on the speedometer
120 km/h
